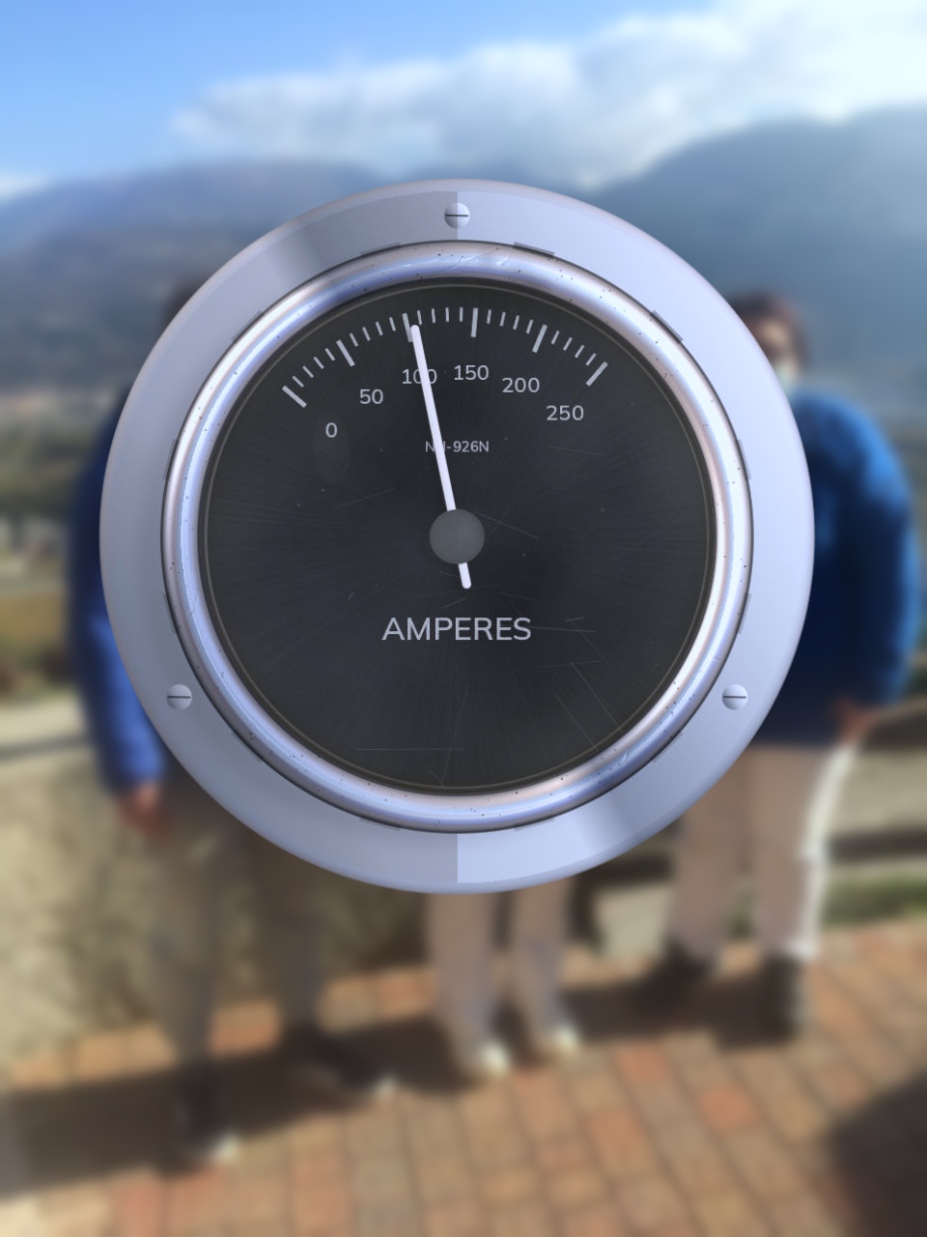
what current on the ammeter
105 A
